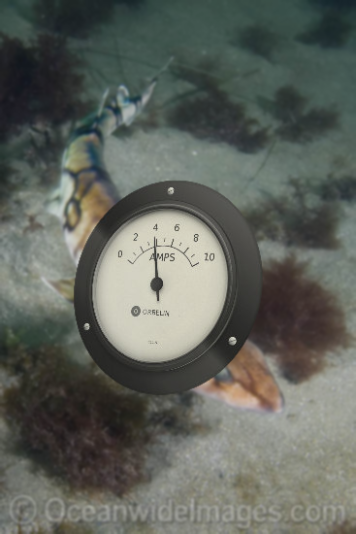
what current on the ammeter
4 A
